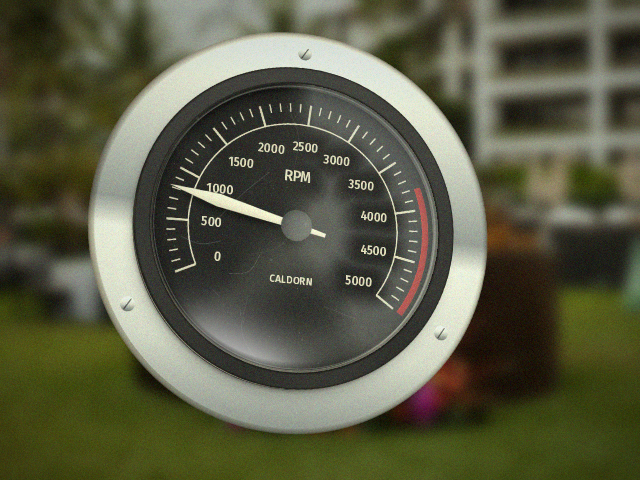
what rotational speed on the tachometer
800 rpm
